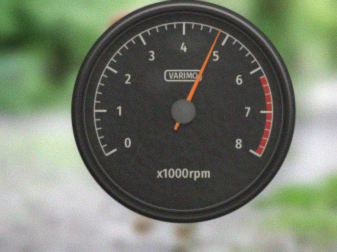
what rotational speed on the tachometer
4800 rpm
